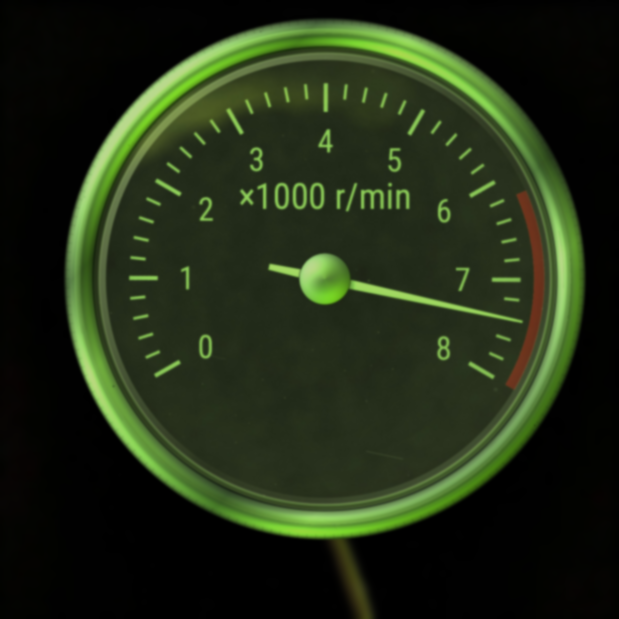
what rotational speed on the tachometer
7400 rpm
